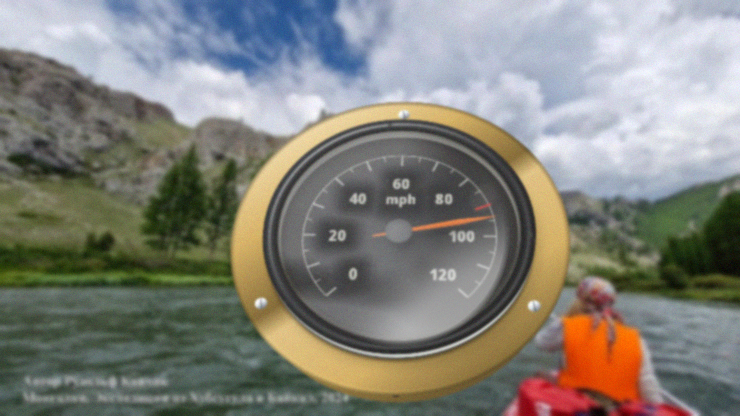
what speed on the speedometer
95 mph
